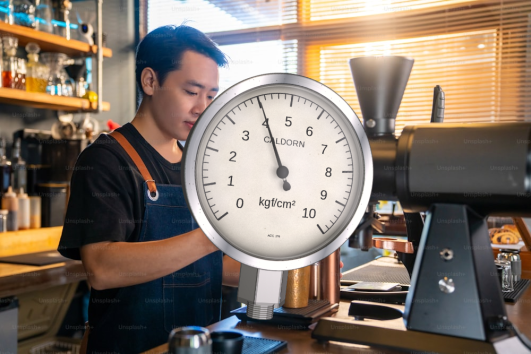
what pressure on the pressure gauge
4 kg/cm²
